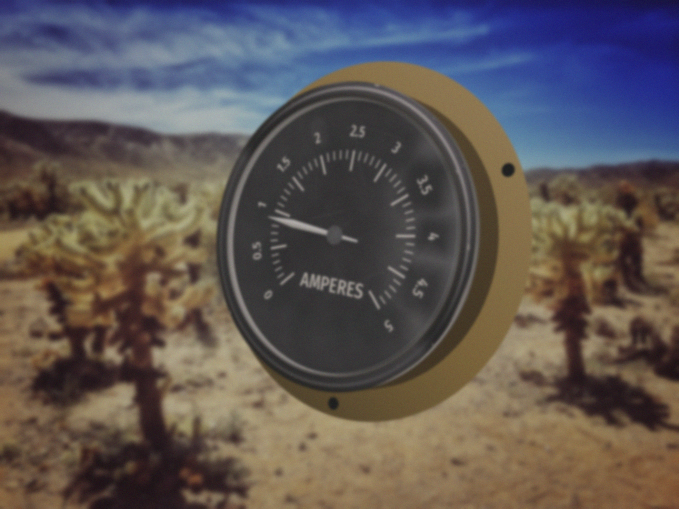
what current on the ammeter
0.9 A
